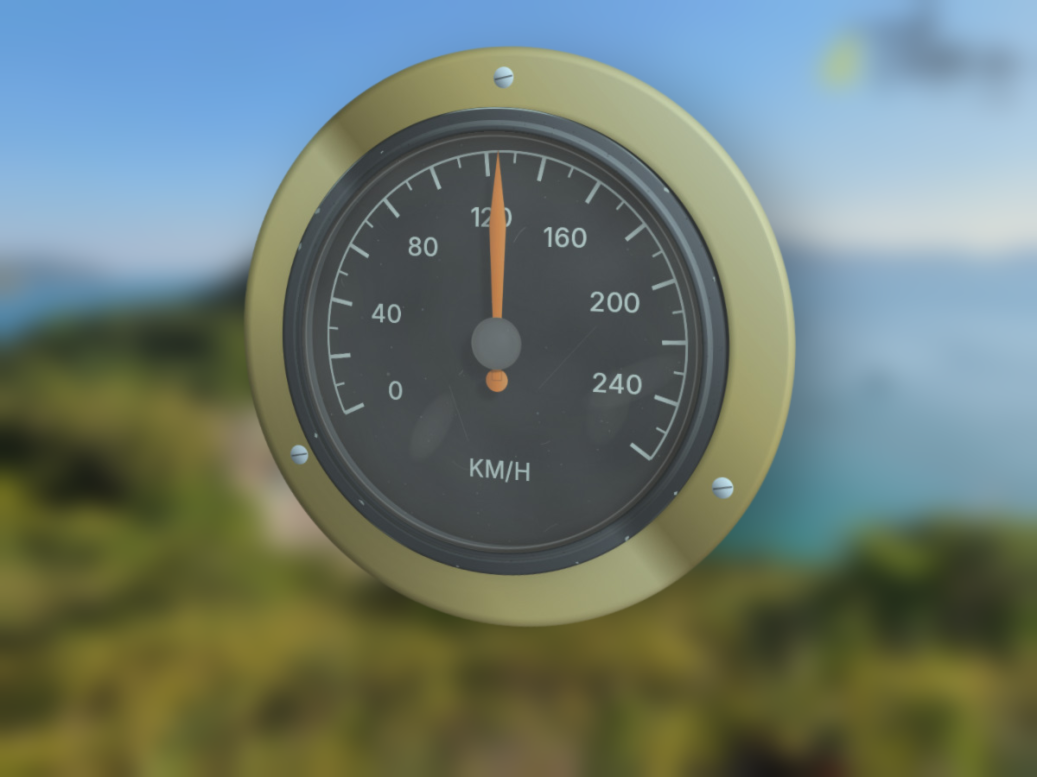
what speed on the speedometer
125 km/h
